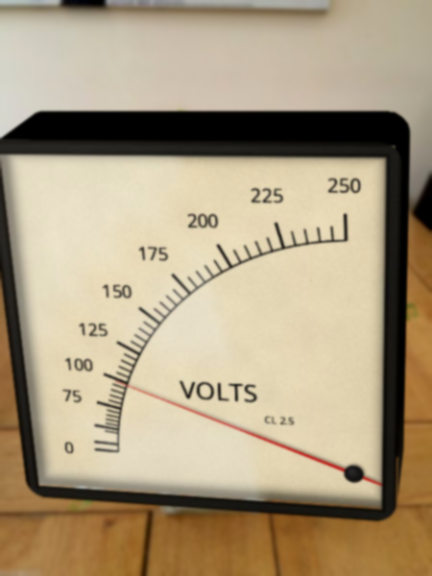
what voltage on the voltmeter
100 V
